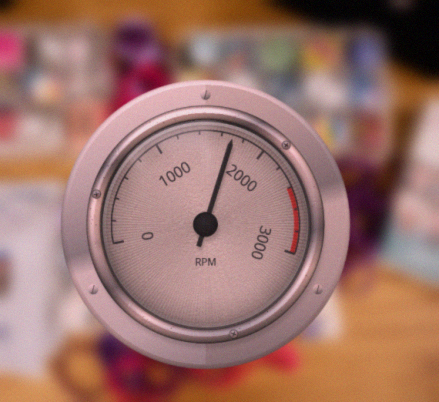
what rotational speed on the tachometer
1700 rpm
